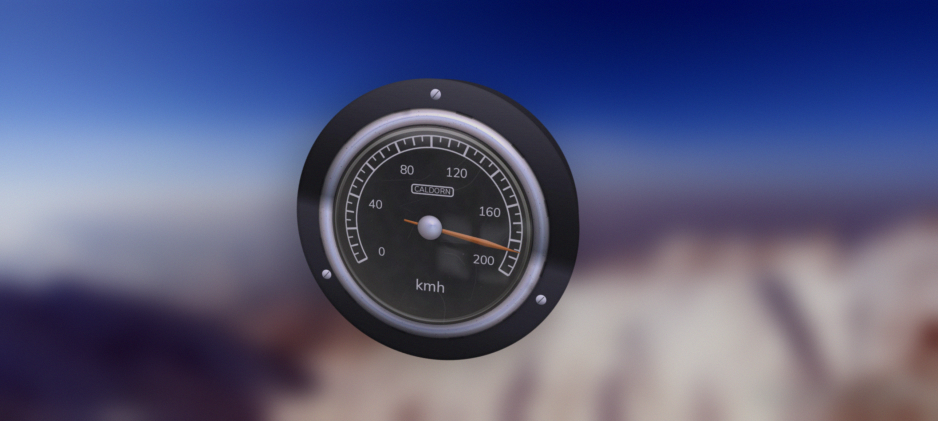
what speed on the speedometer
185 km/h
